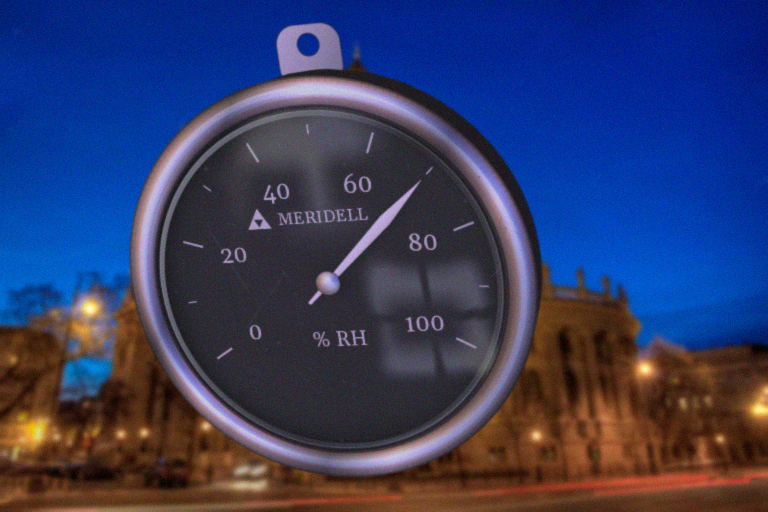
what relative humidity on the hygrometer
70 %
